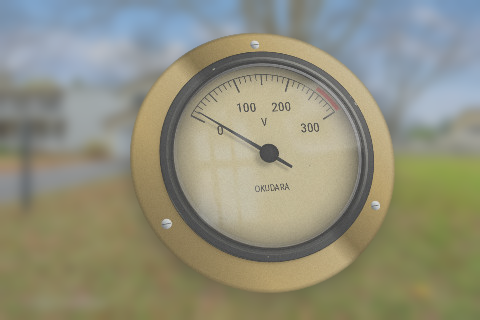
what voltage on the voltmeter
10 V
